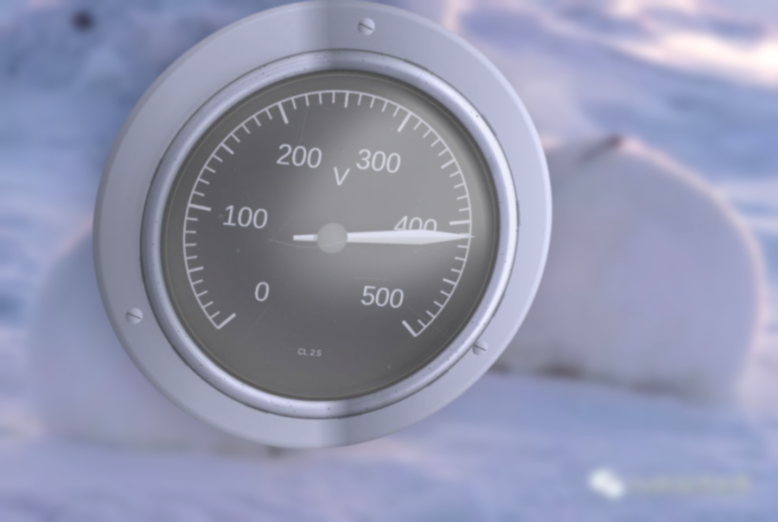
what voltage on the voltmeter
410 V
